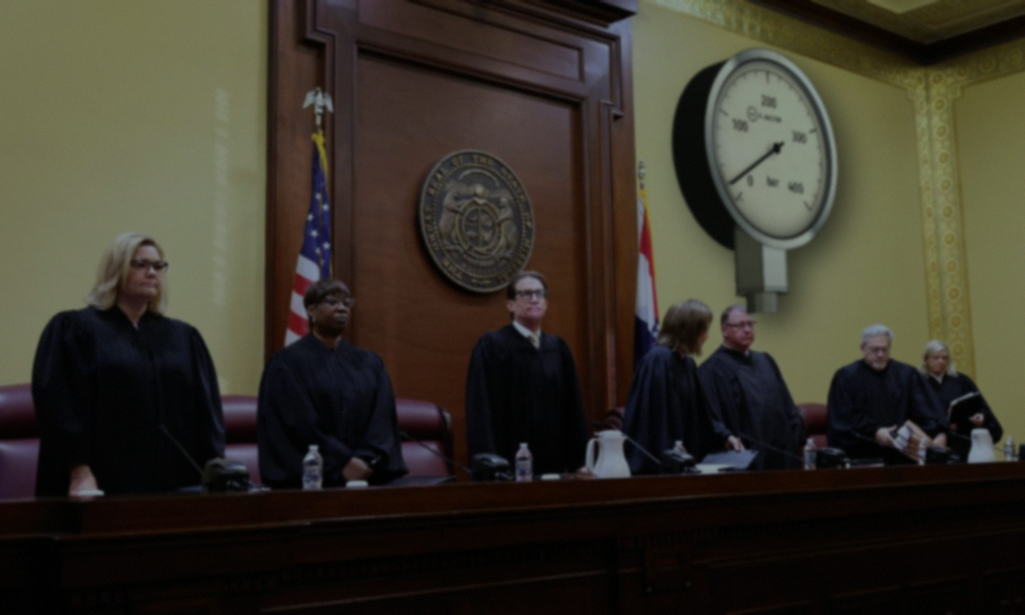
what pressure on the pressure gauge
20 bar
